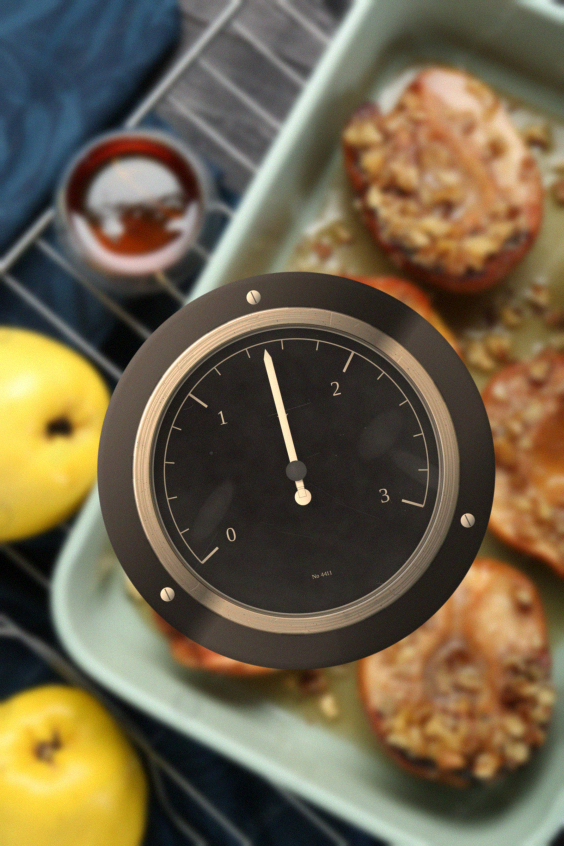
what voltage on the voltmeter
1.5 V
